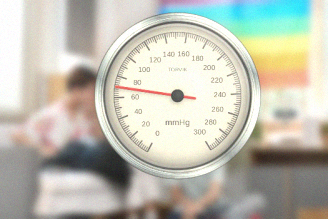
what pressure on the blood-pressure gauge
70 mmHg
